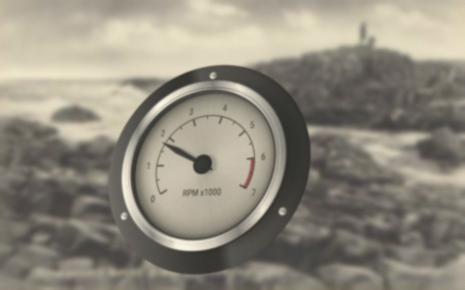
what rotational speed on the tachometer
1750 rpm
